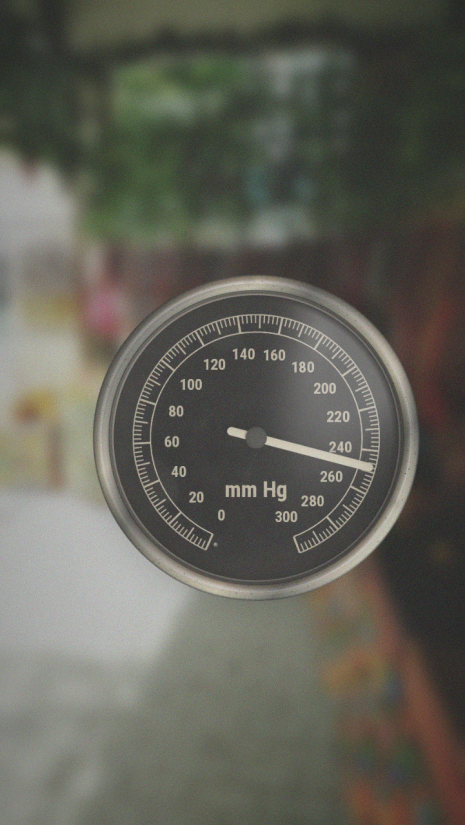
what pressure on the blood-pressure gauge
248 mmHg
